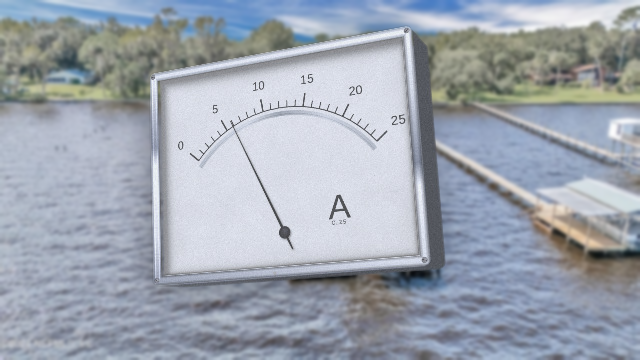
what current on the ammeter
6 A
